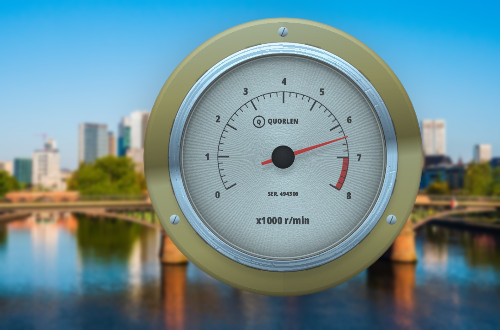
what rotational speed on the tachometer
6400 rpm
